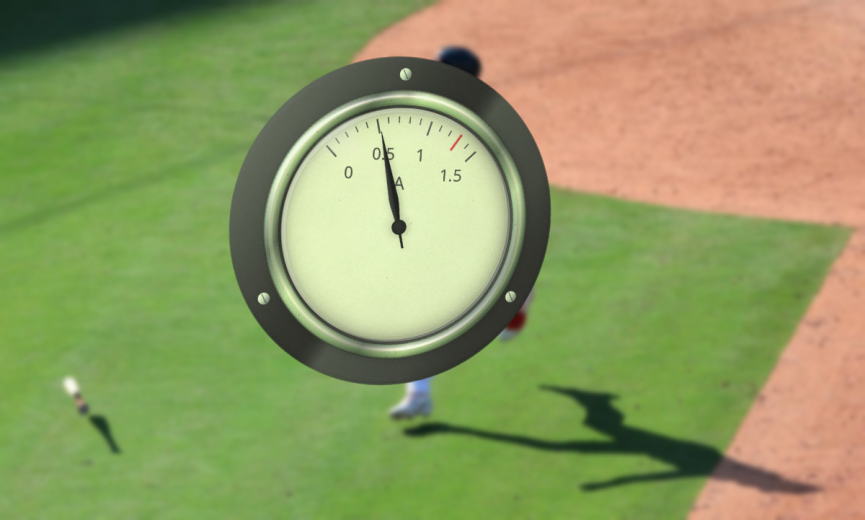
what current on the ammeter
0.5 A
